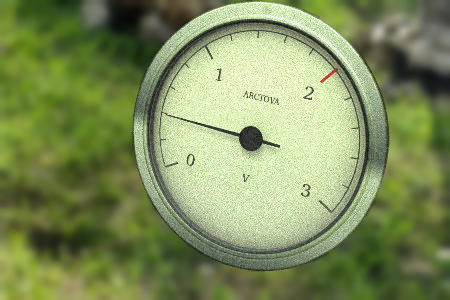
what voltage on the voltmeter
0.4 V
